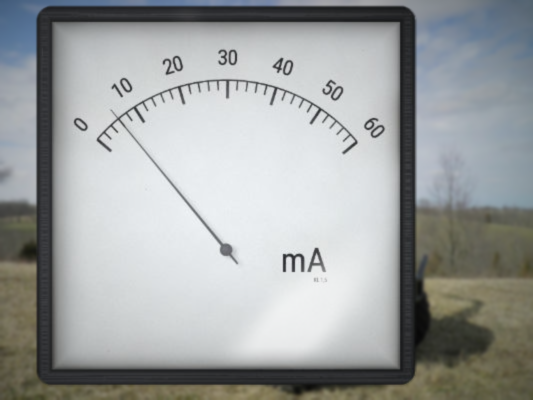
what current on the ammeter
6 mA
